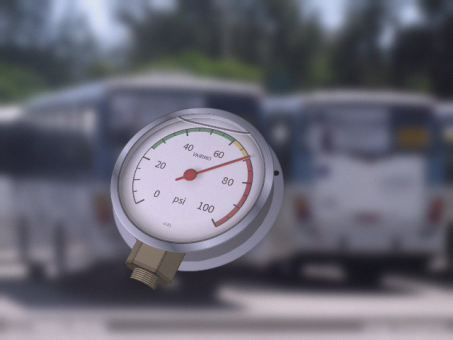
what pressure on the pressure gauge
70 psi
